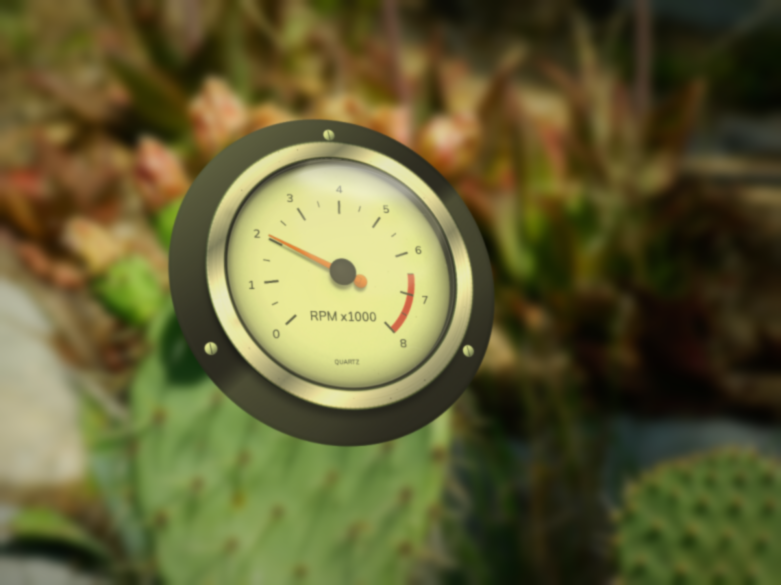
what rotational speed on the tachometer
2000 rpm
